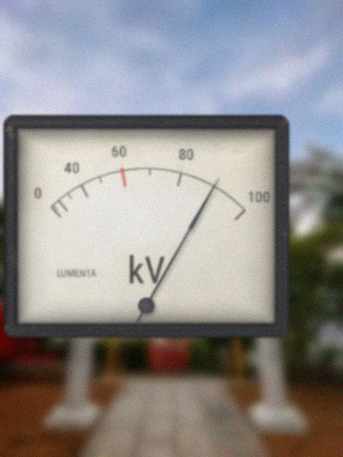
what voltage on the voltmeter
90 kV
